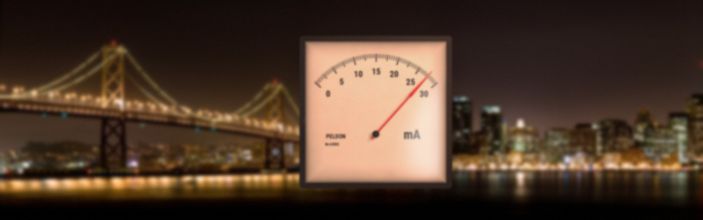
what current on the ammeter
27.5 mA
